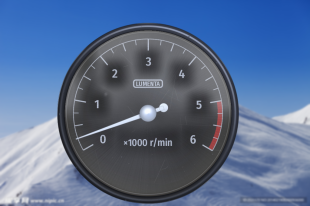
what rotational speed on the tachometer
250 rpm
